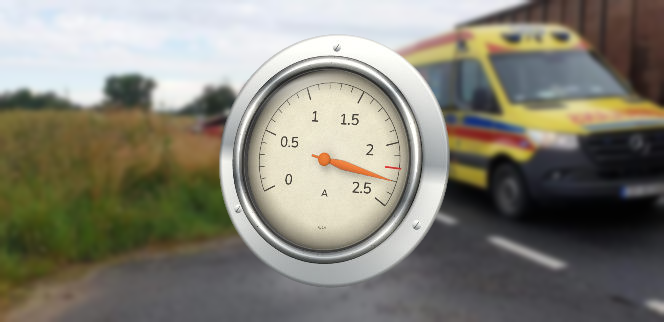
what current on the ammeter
2.3 A
